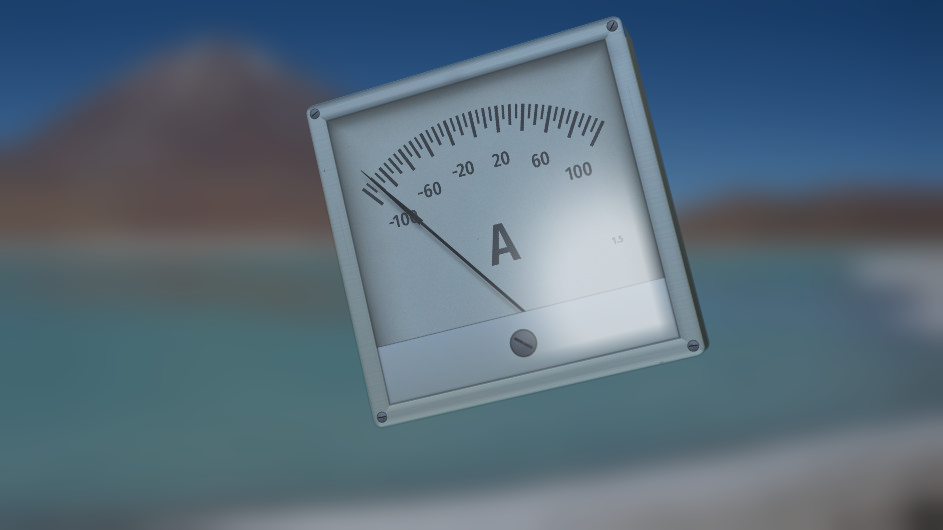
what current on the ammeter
-90 A
